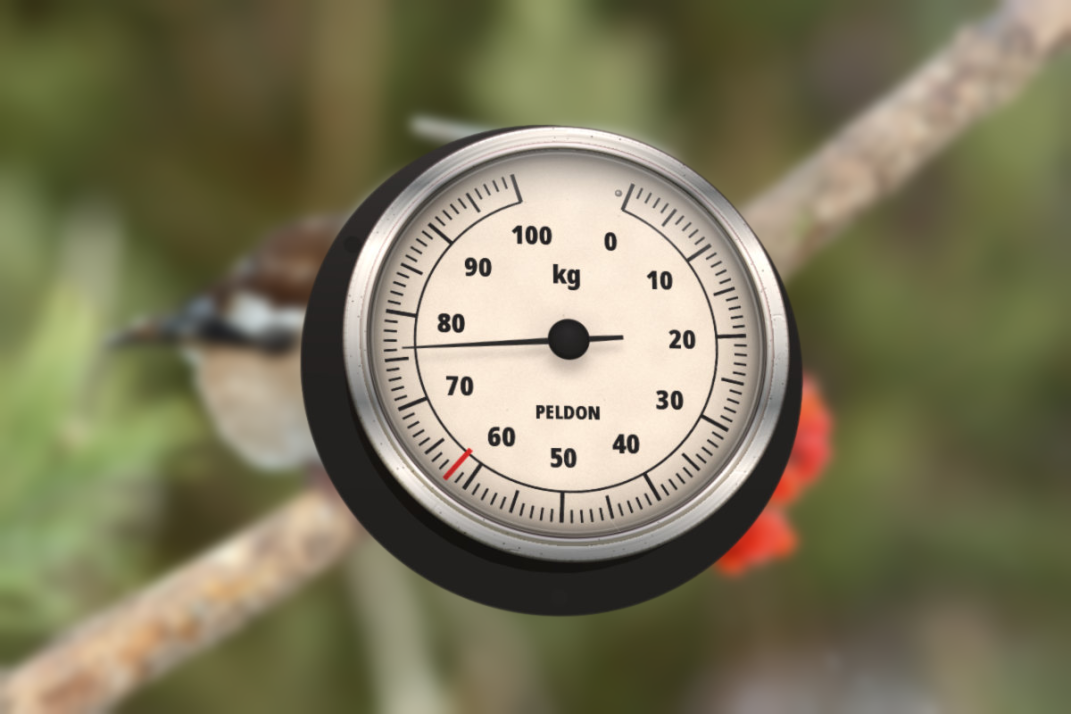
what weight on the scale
76 kg
